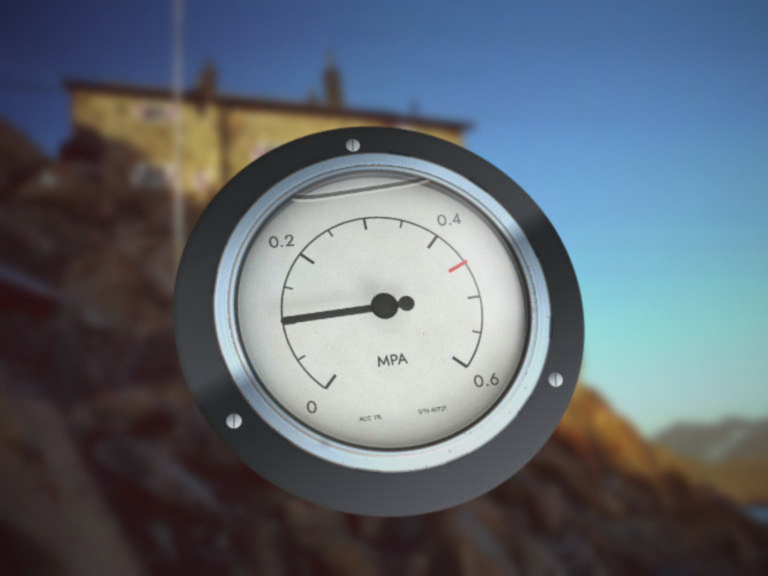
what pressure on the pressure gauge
0.1 MPa
